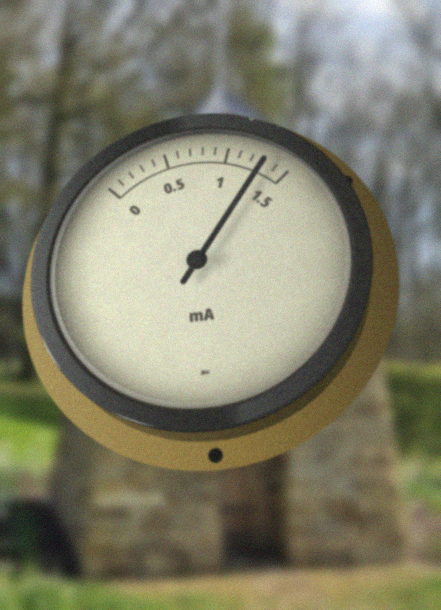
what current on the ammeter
1.3 mA
